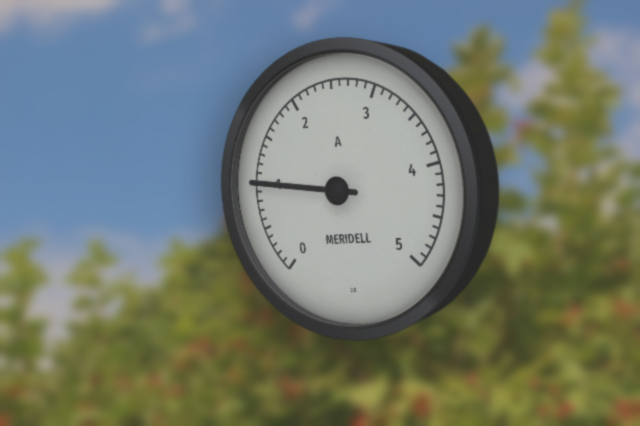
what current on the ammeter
1 A
